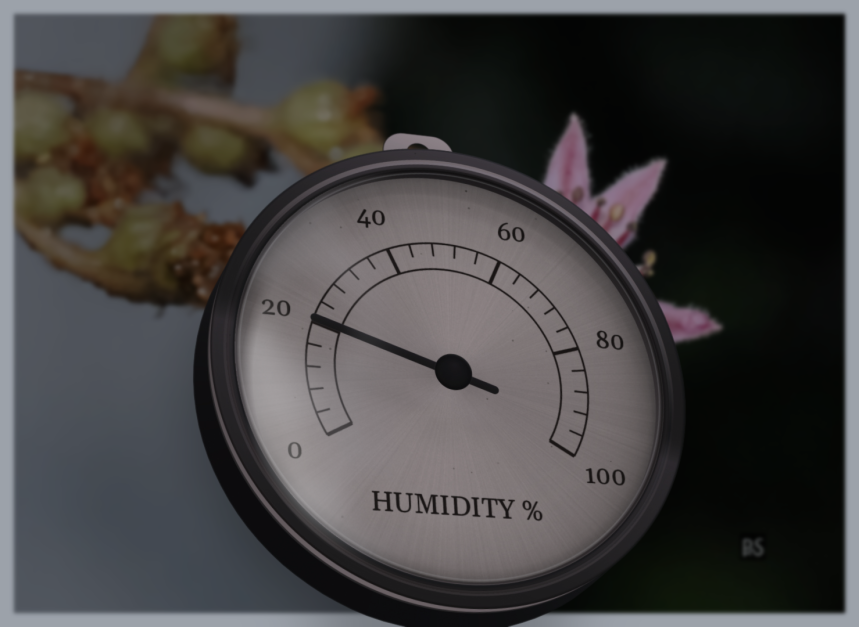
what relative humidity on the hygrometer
20 %
